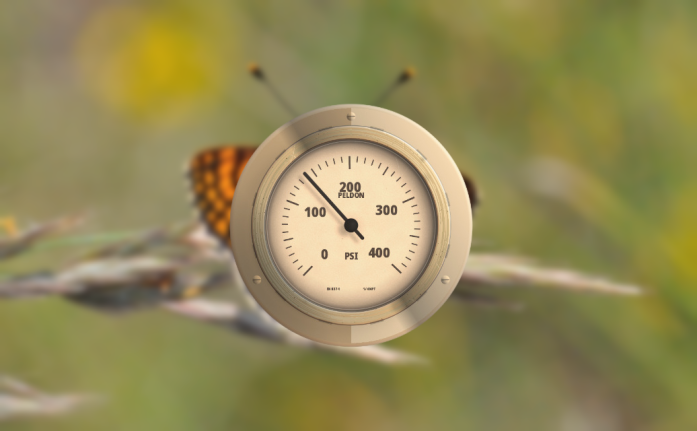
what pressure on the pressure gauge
140 psi
